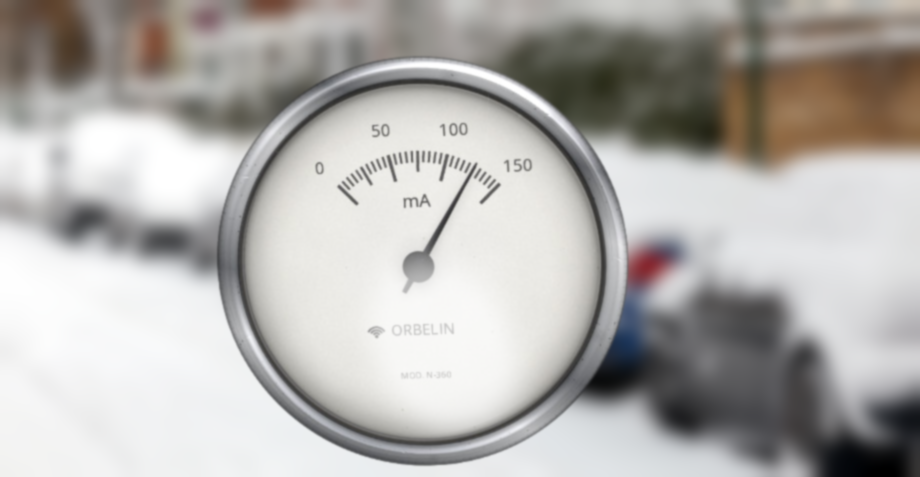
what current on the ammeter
125 mA
